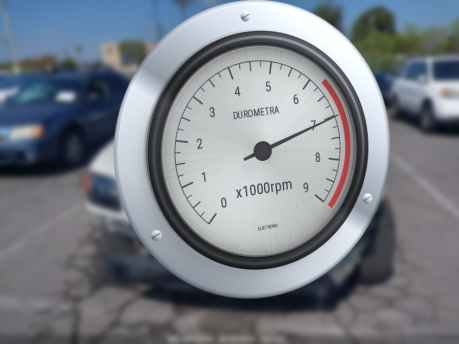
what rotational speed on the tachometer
7000 rpm
